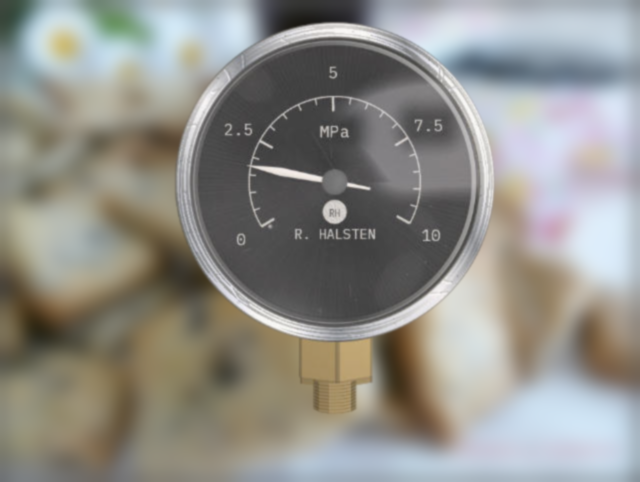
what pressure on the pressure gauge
1.75 MPa
